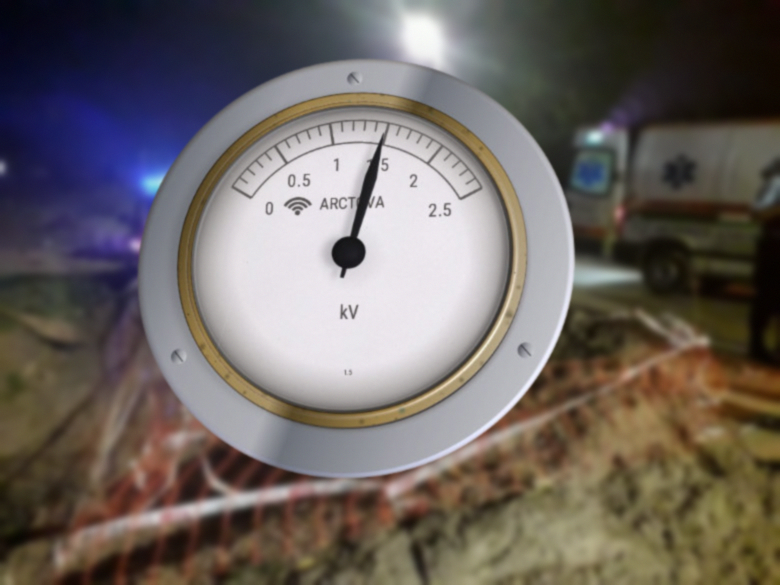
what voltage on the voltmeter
1.5 kV
